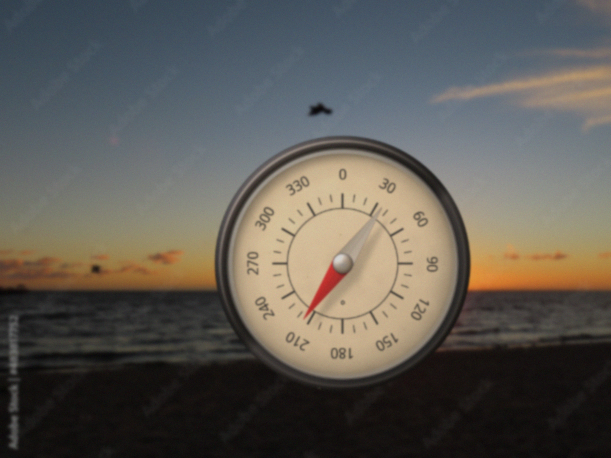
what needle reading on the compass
215 °
